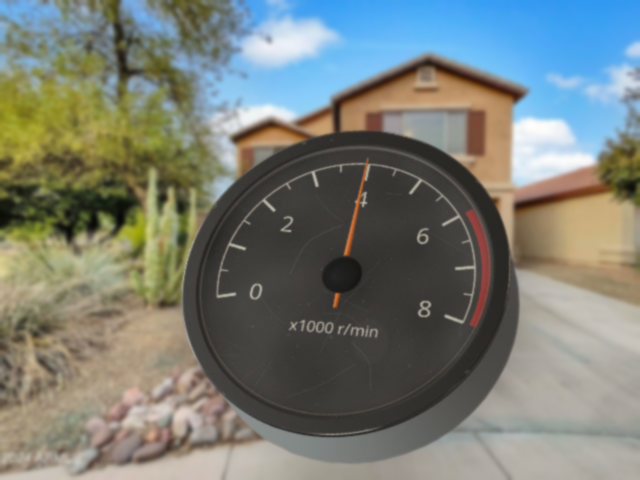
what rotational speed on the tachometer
4000 rpm
